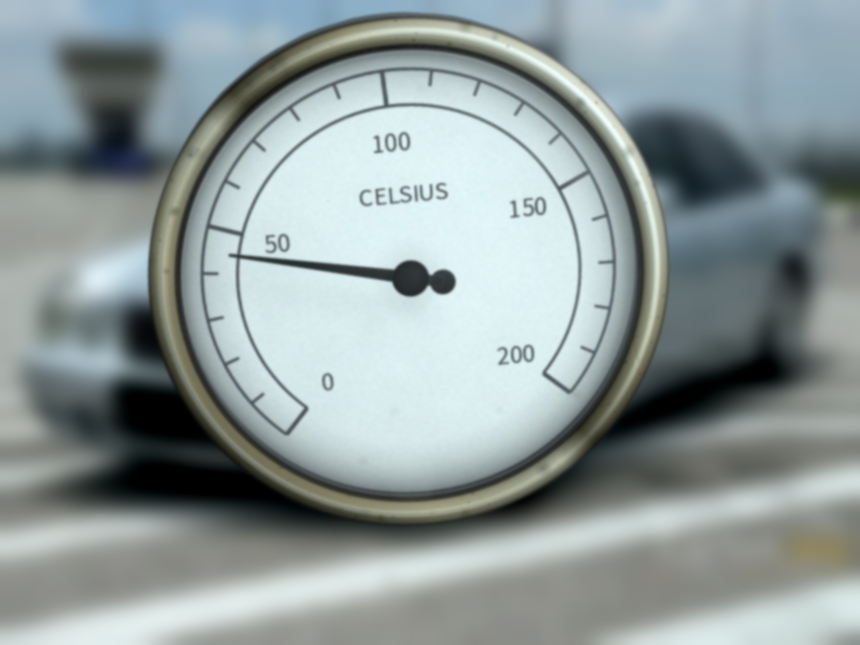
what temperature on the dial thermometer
45 °C
